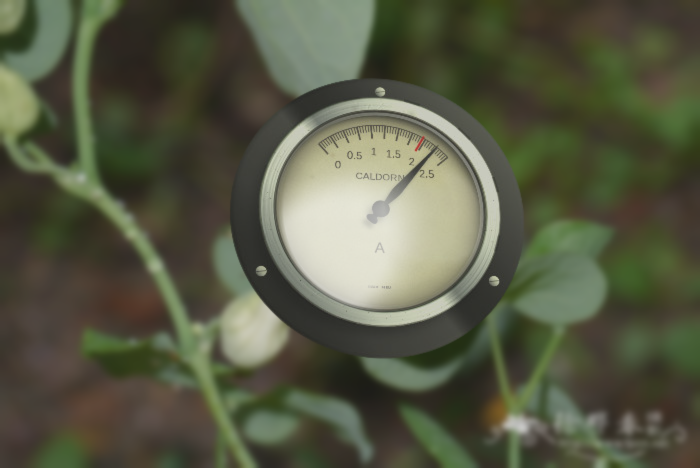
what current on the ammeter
2.25 A
